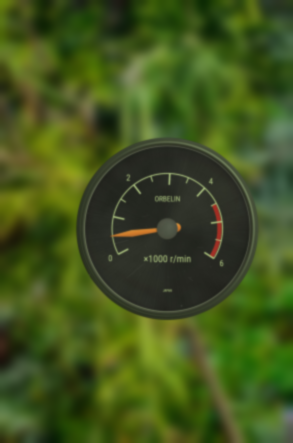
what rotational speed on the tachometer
500 rpm
